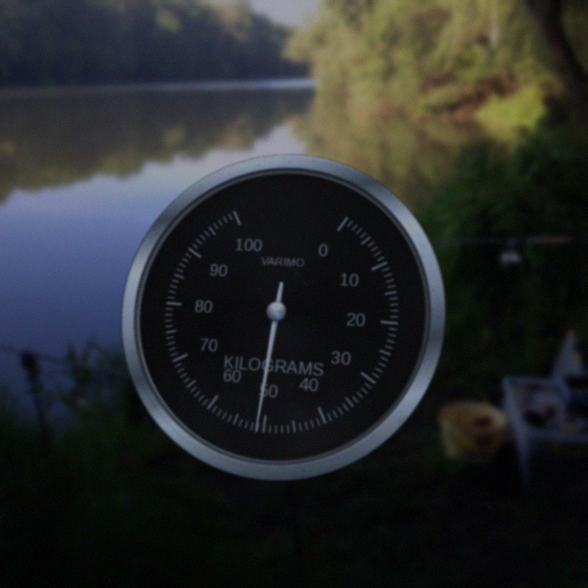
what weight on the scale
51 kg
